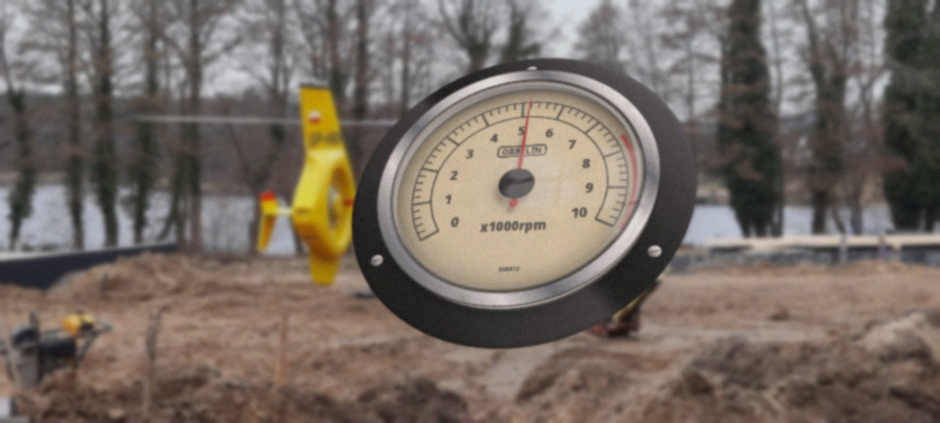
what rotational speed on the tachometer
5200 rpm
